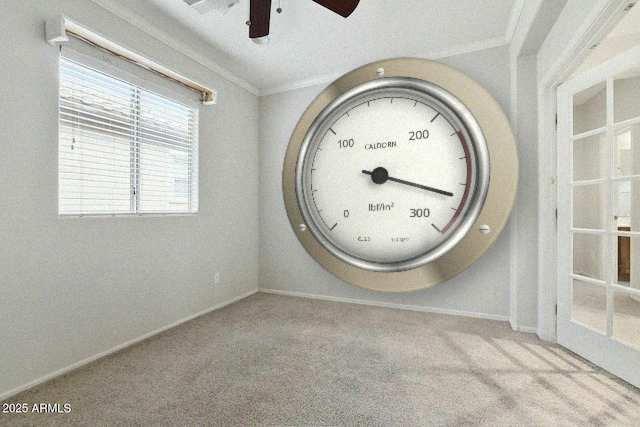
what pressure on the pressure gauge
270 psi
